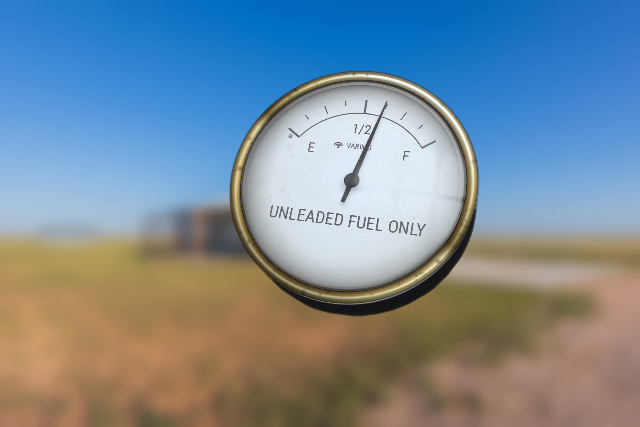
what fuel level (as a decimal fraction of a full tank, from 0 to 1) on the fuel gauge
0.625
